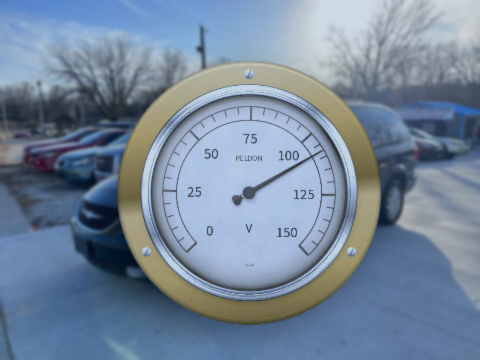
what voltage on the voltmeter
107.5 V
